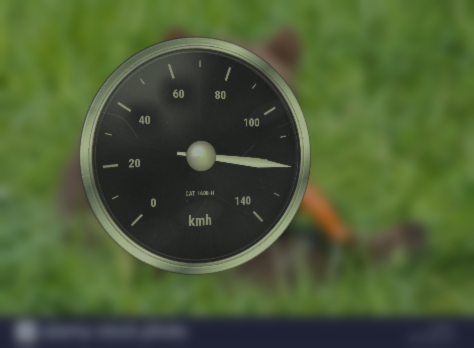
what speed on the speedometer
120 km/h
